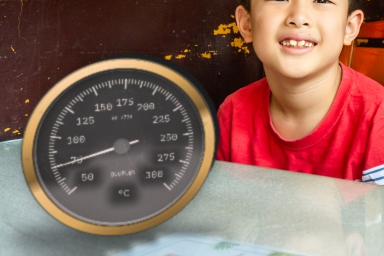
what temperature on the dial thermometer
75 °C
